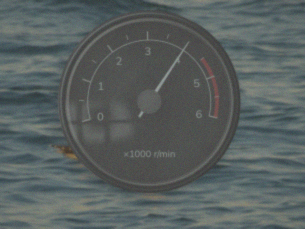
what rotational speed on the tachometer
4000 rpm
